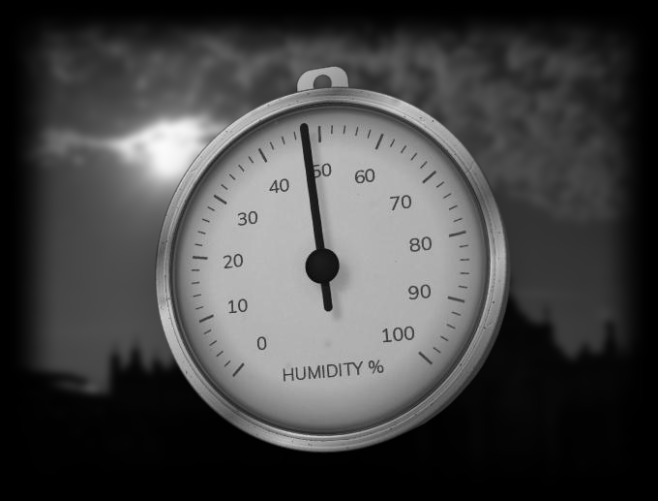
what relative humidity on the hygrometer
48 %
